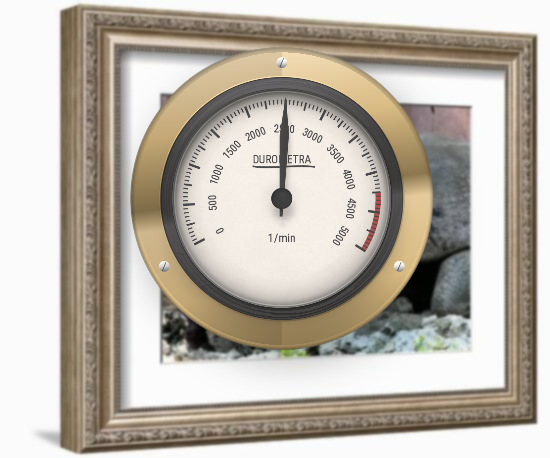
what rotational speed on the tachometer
2500 rpm
